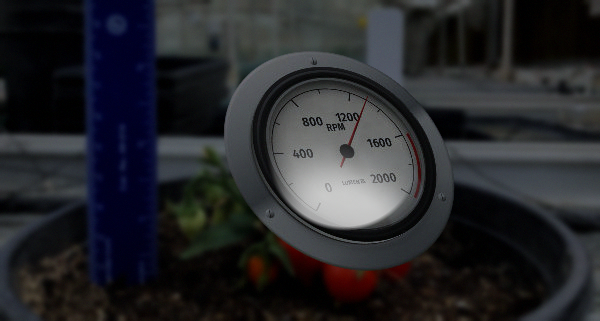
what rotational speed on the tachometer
1300 rpm
